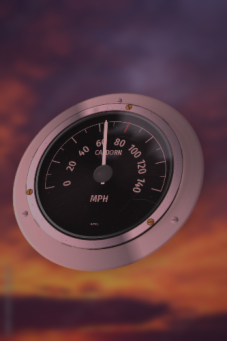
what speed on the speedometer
65 mph
